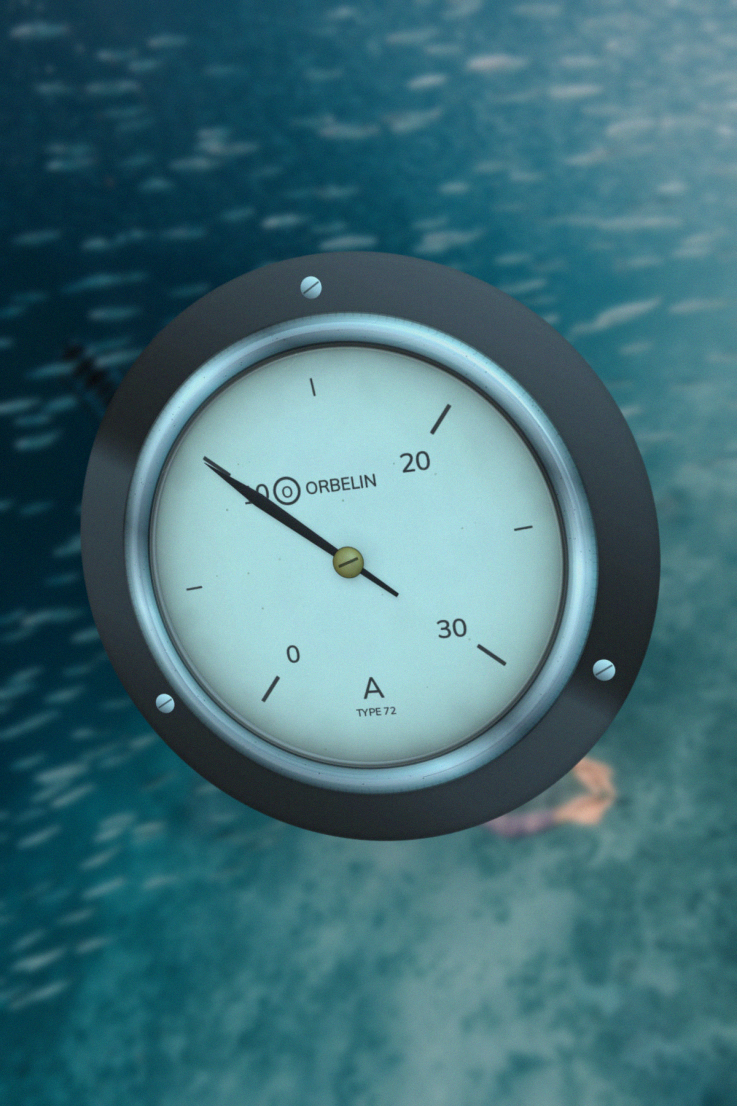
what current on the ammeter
10 A
